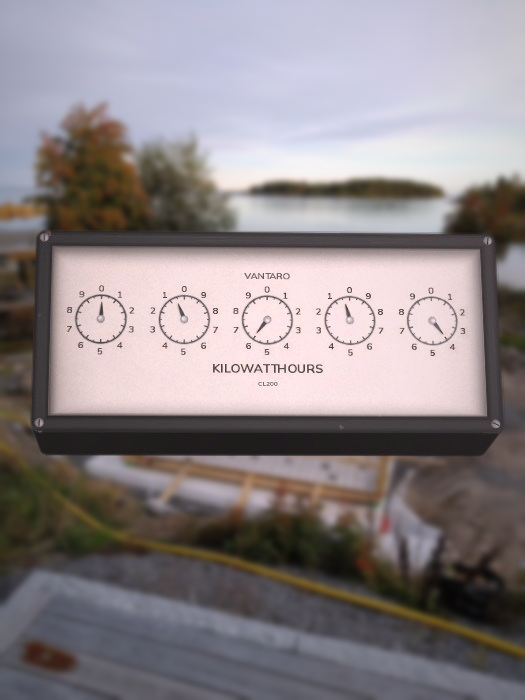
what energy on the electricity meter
604 kWh
